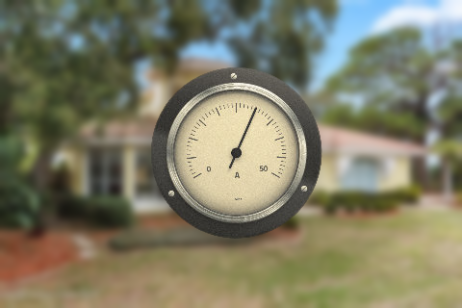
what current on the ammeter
30 A
